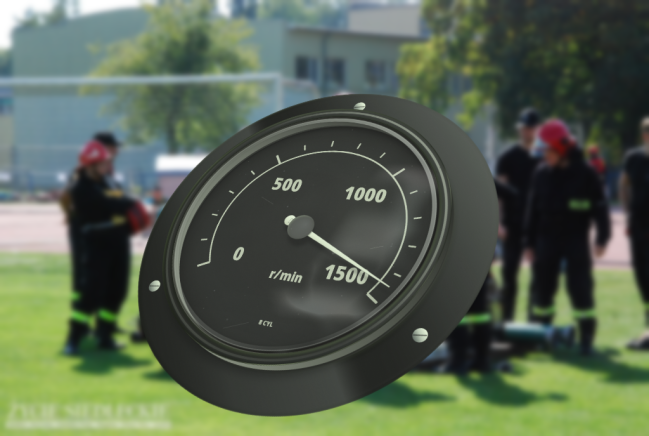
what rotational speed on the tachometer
1450 rpm
